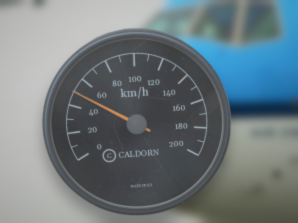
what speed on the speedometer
50 km/h
